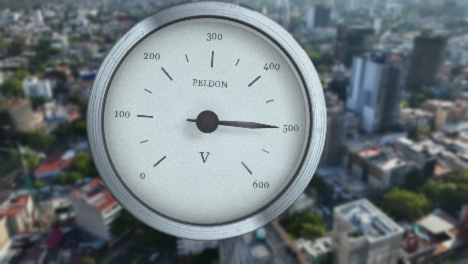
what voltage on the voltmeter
500 V
